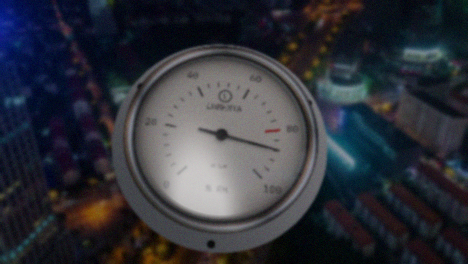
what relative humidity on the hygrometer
88 %
